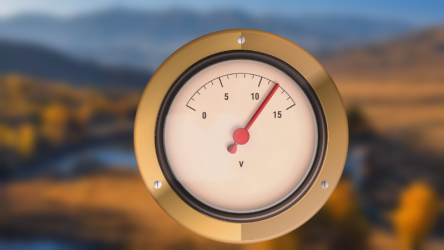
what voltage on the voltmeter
12 V
